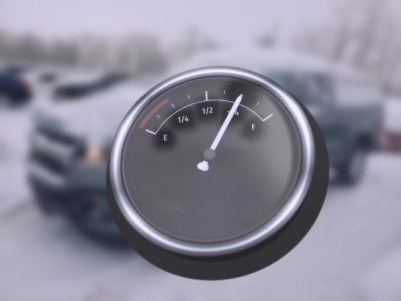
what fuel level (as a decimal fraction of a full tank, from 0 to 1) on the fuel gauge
0.75
